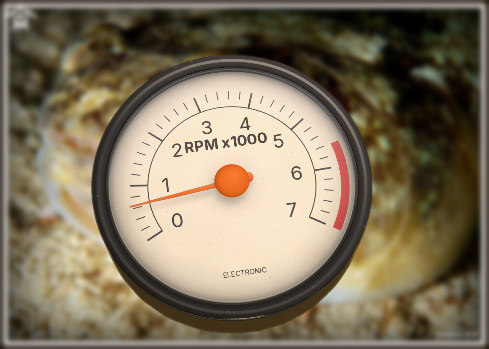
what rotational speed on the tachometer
600 rpm
